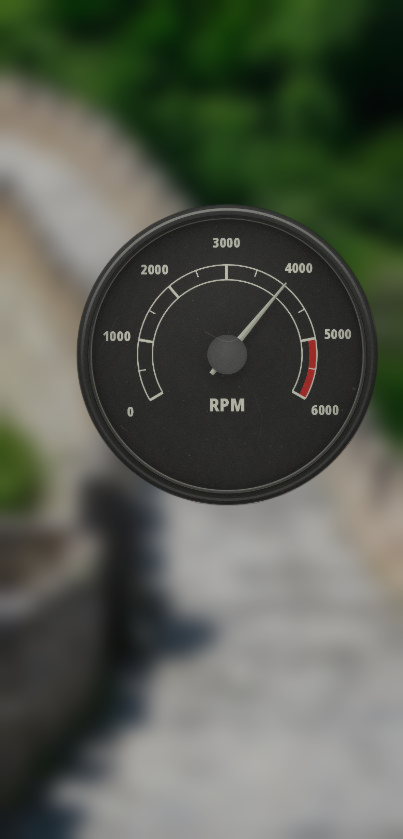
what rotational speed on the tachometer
4000 rpm
